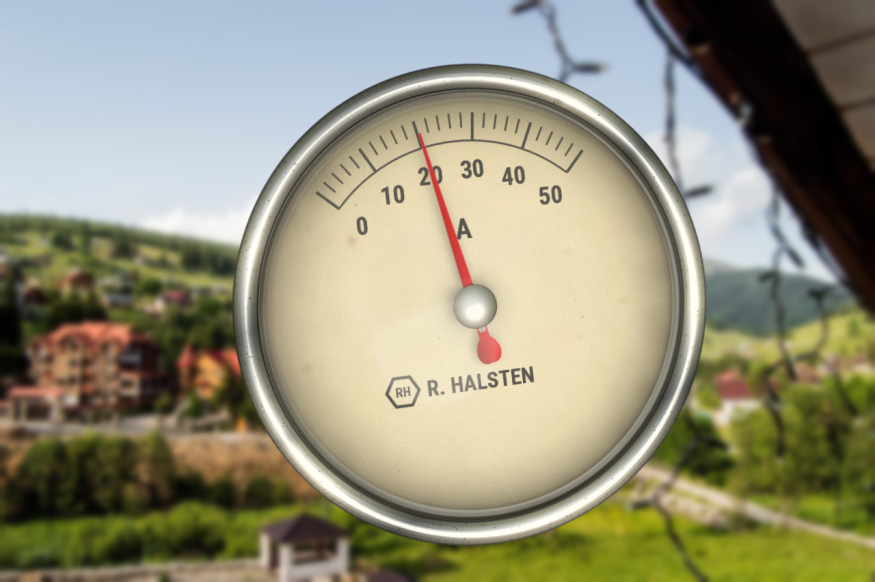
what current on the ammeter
20 A
